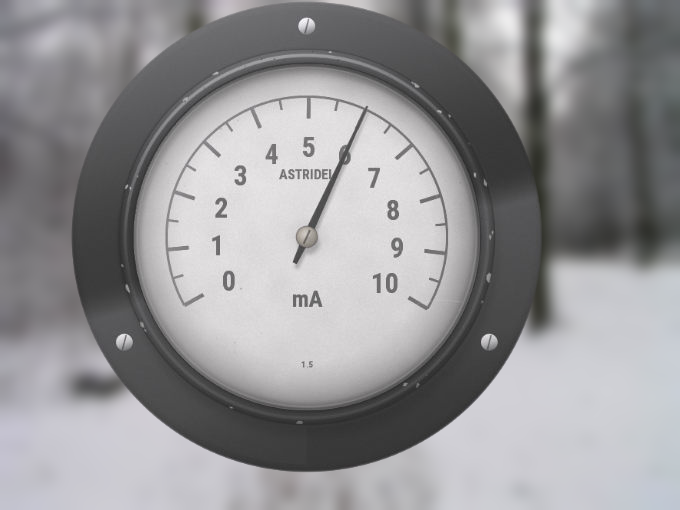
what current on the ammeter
6 mA
